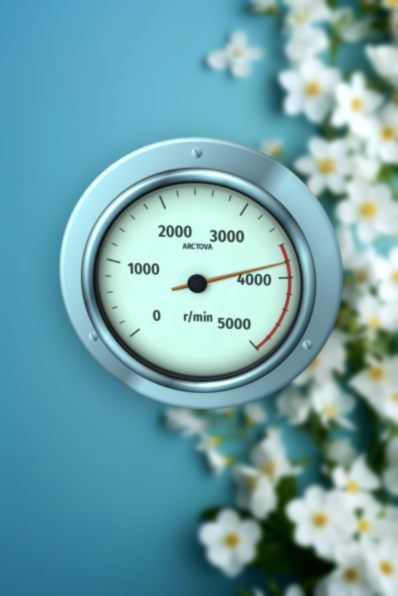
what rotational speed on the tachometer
3800 rpm
